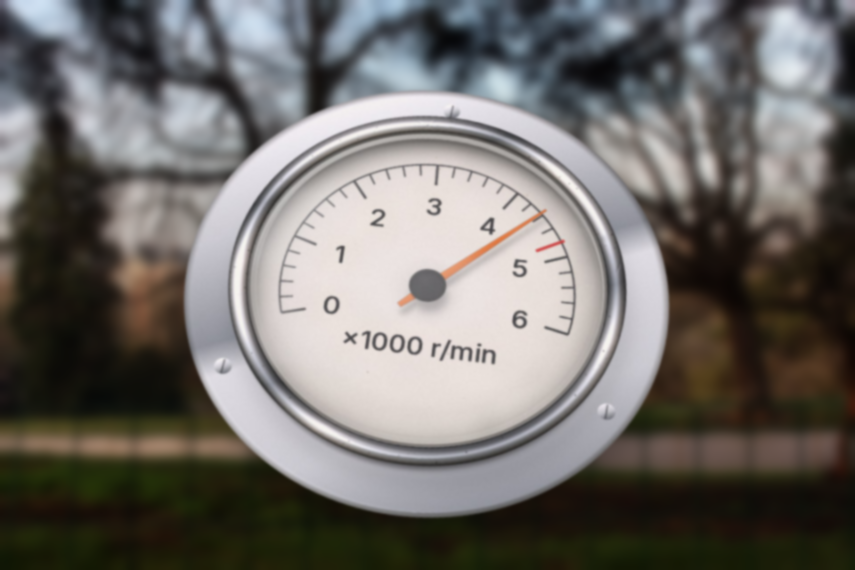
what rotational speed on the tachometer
4400 rpm
